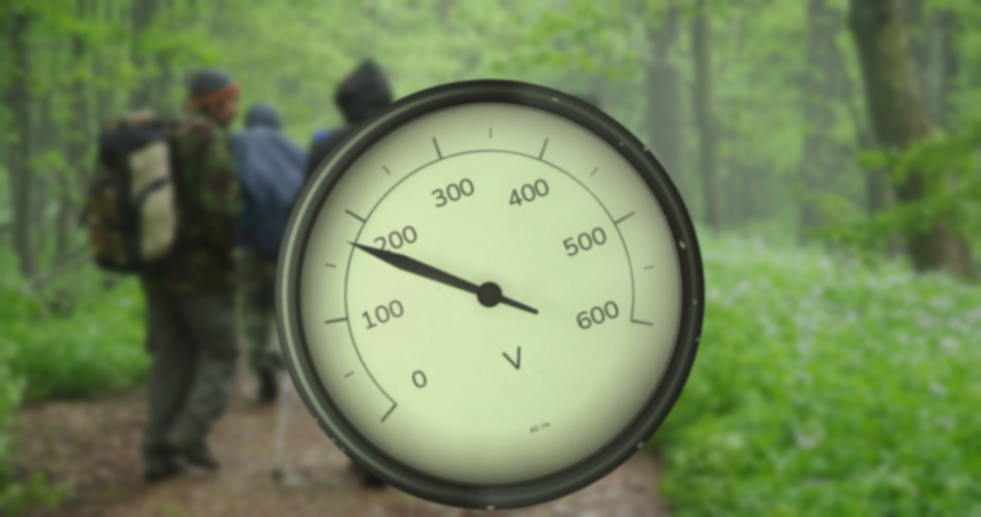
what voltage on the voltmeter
175 V
